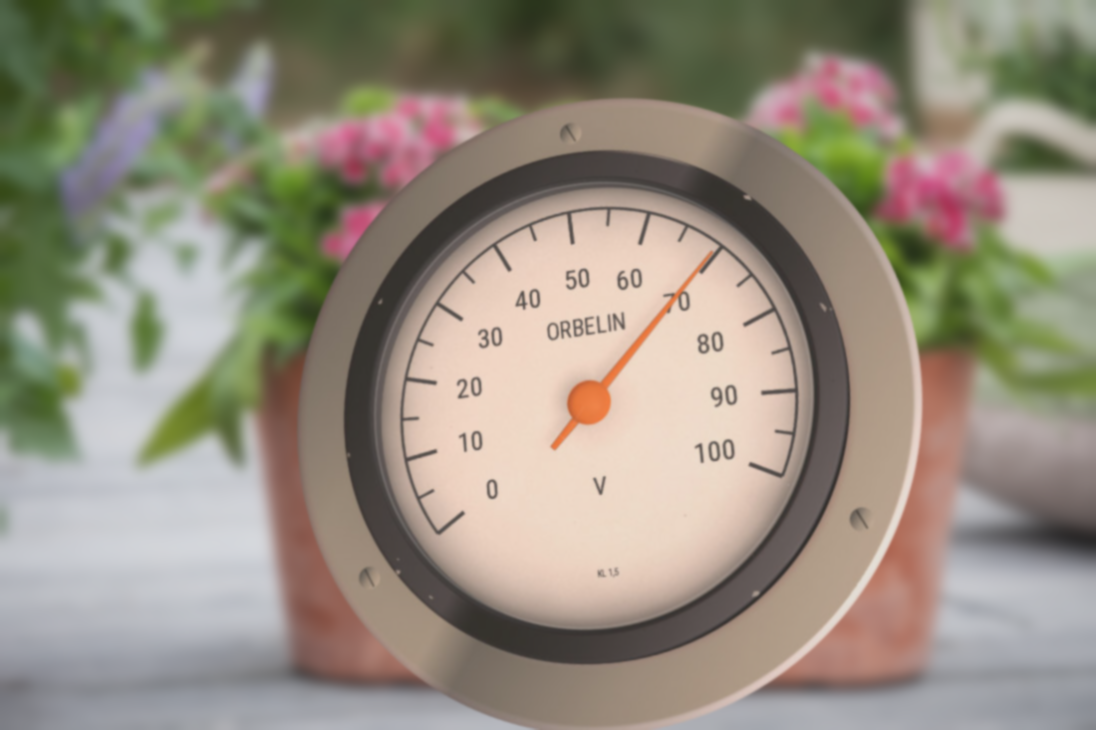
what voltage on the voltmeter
70 V
